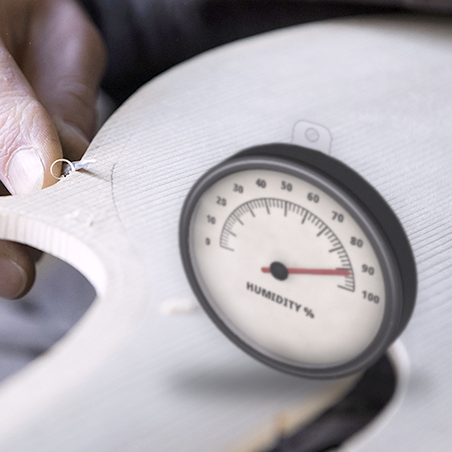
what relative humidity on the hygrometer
90 %
